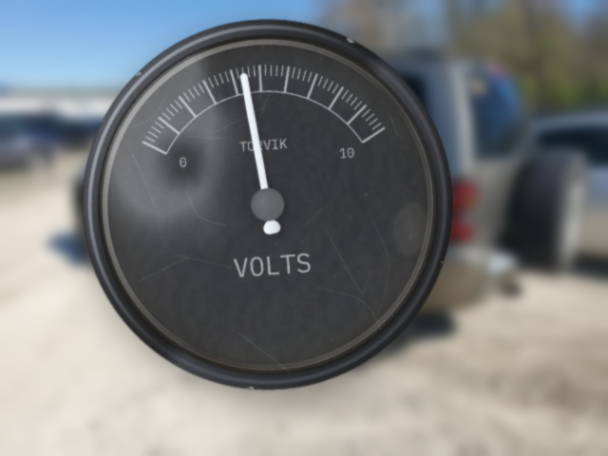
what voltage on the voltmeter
4.4 V
